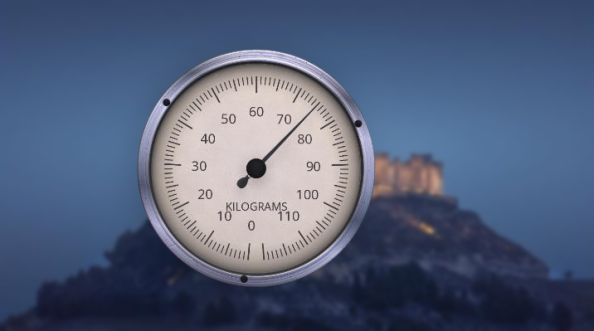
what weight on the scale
75 kg
